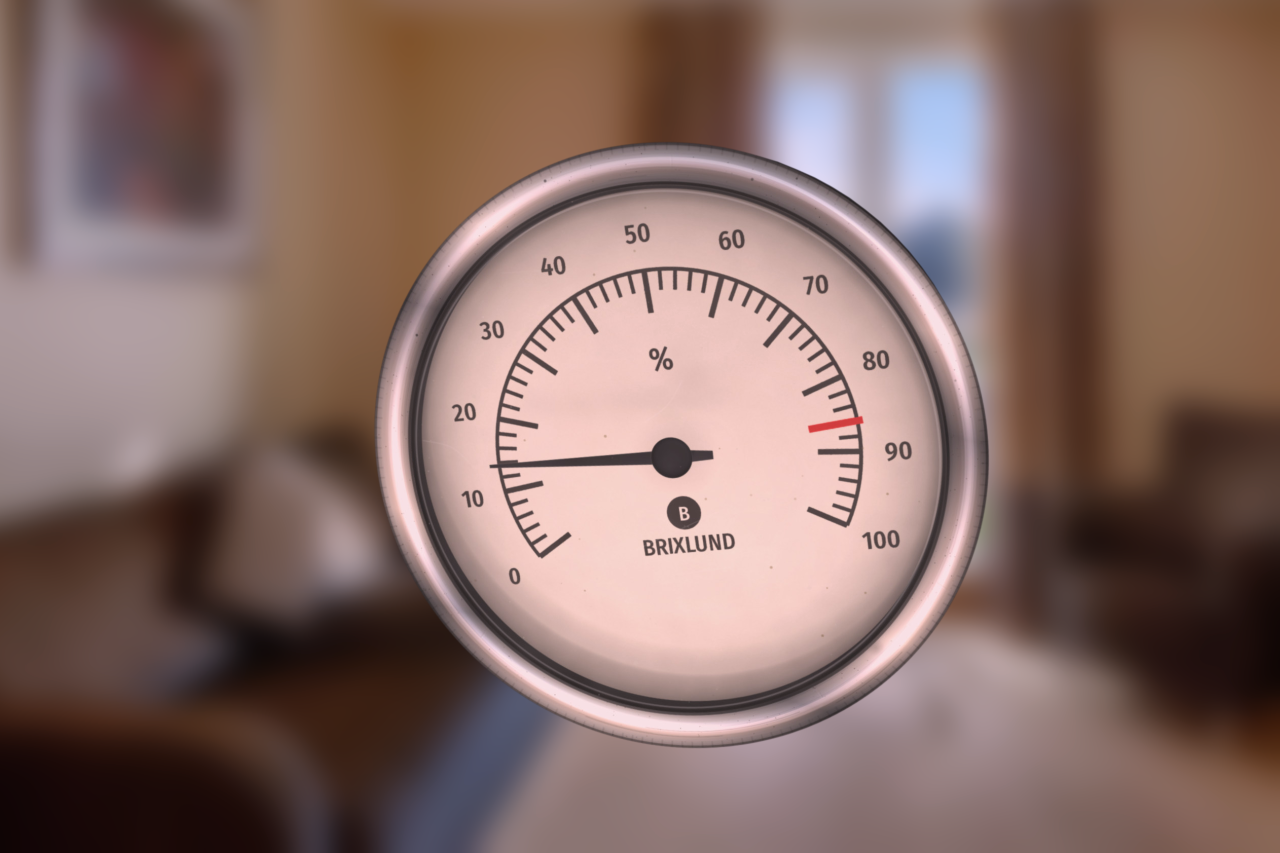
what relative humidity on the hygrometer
14 %
